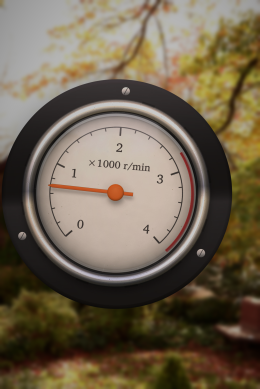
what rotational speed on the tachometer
700 rpm
